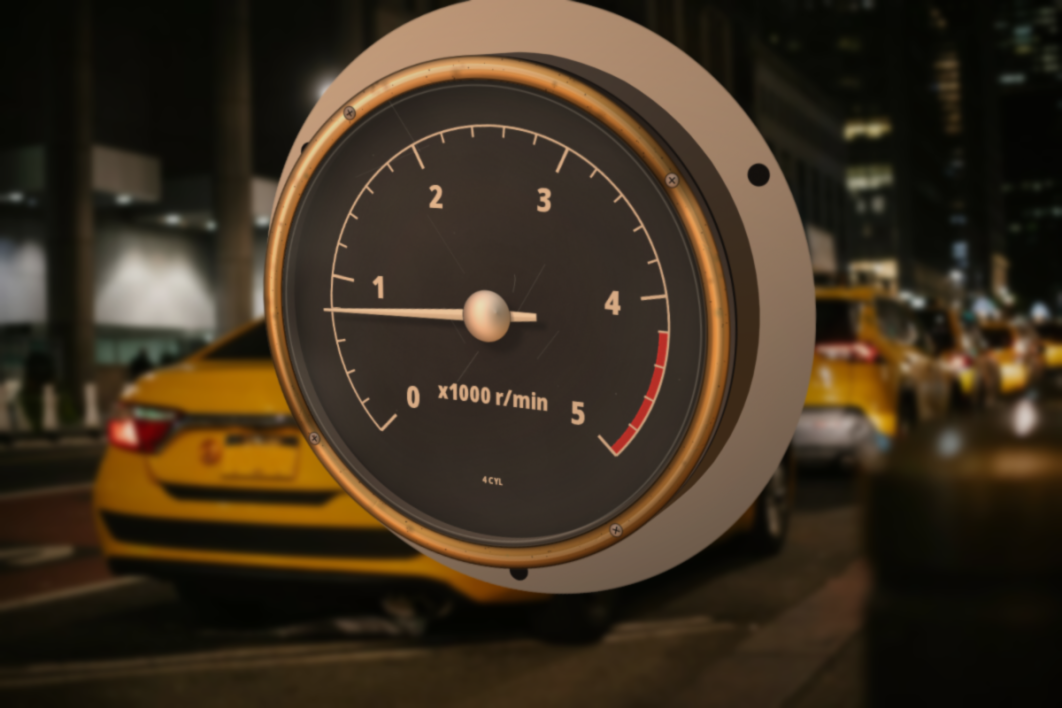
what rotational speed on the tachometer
800 rpm
